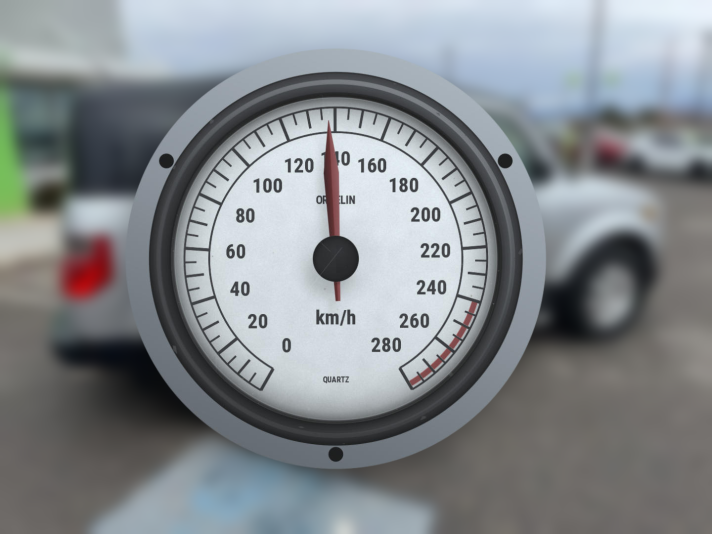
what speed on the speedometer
137.5 km/h
